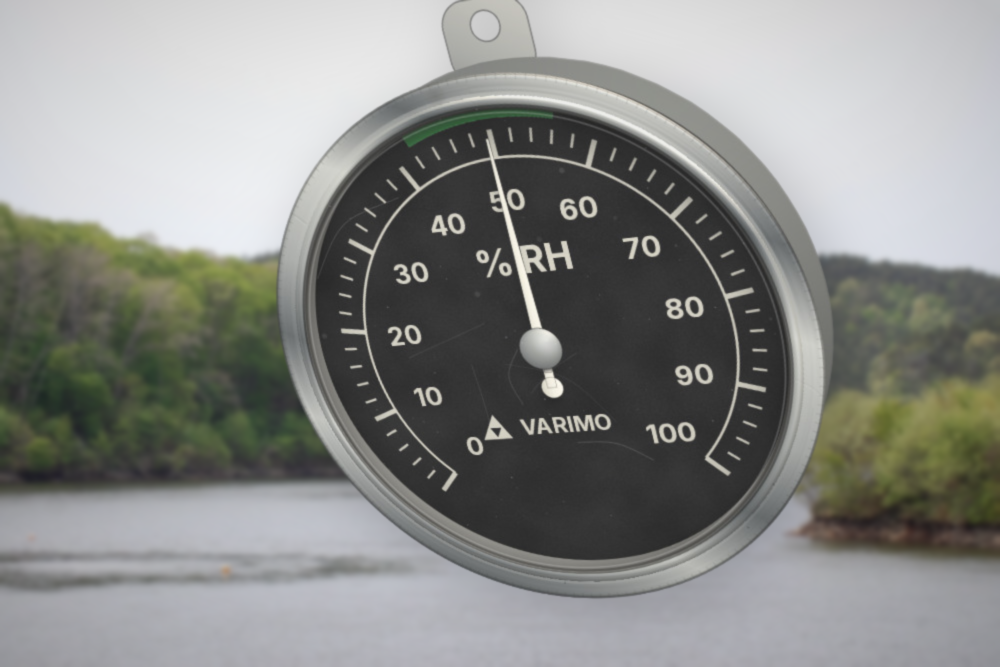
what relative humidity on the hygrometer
50 %
